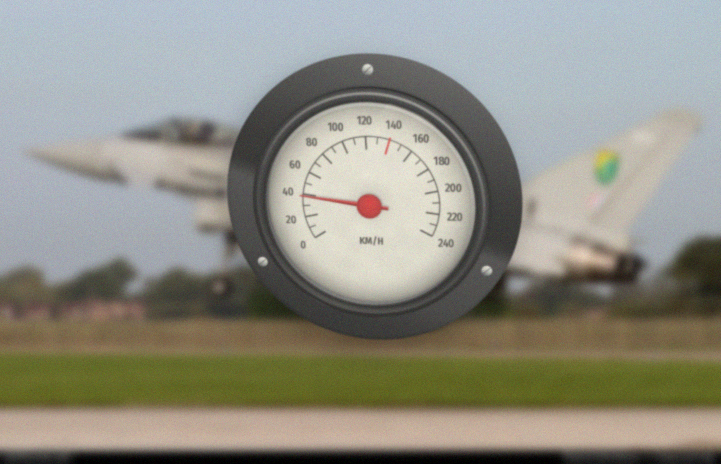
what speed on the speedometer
40 km/h
